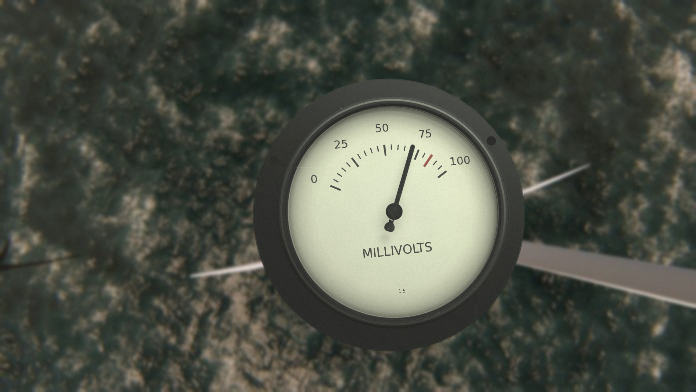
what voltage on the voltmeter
70 mV
